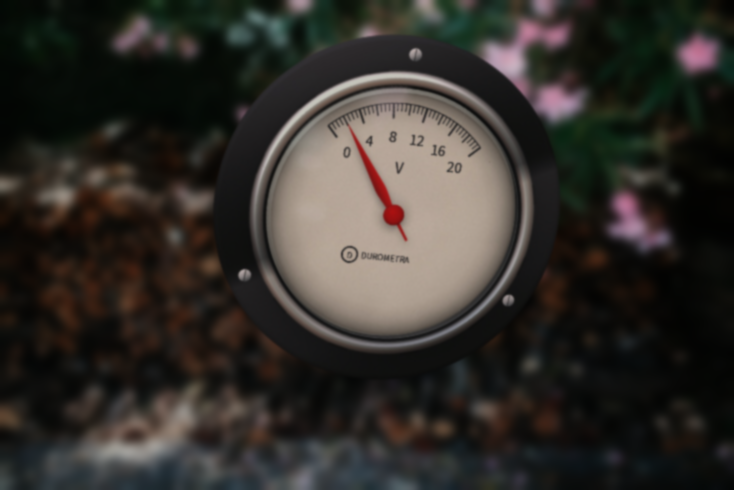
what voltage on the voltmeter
2 V
